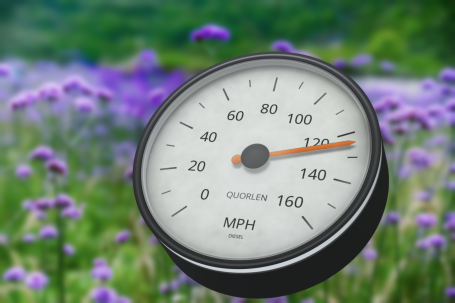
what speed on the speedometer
125 mph
